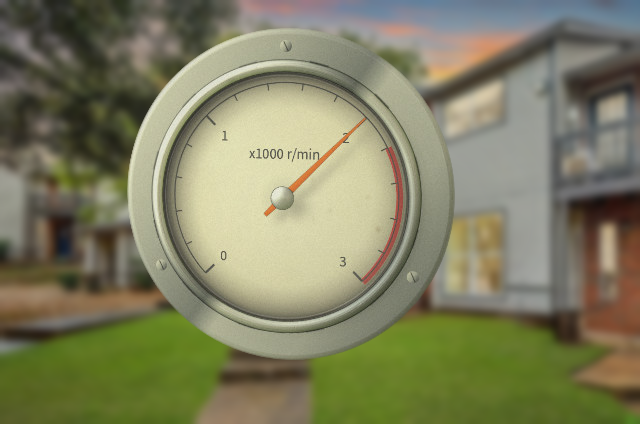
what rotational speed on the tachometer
2000 rpm
